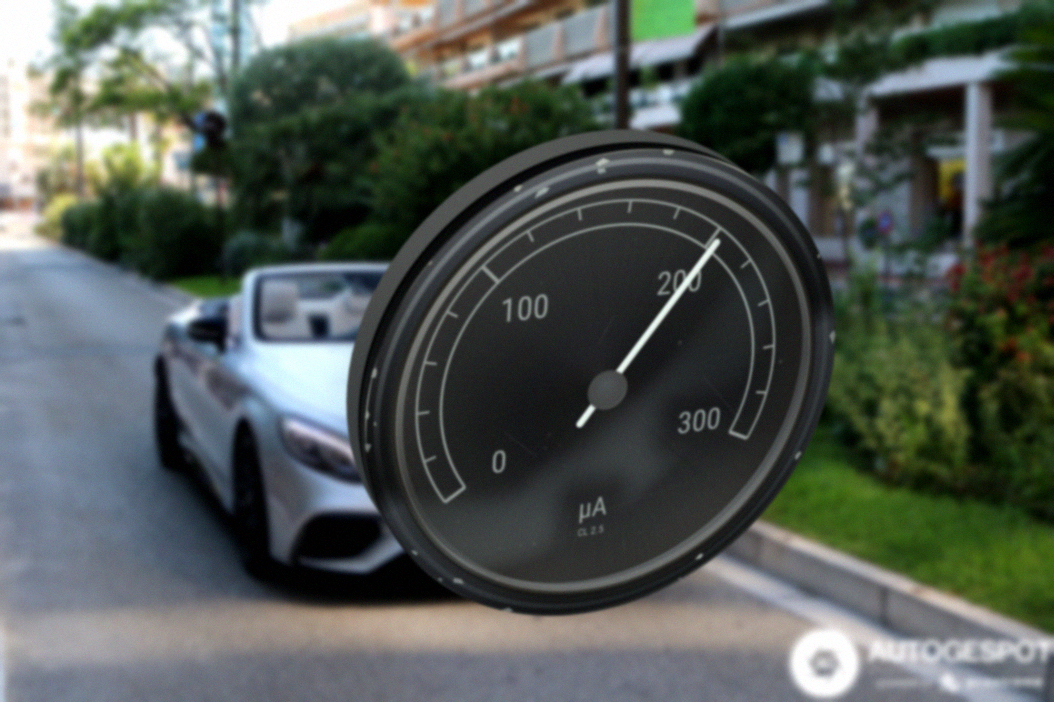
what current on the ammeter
200 µA
